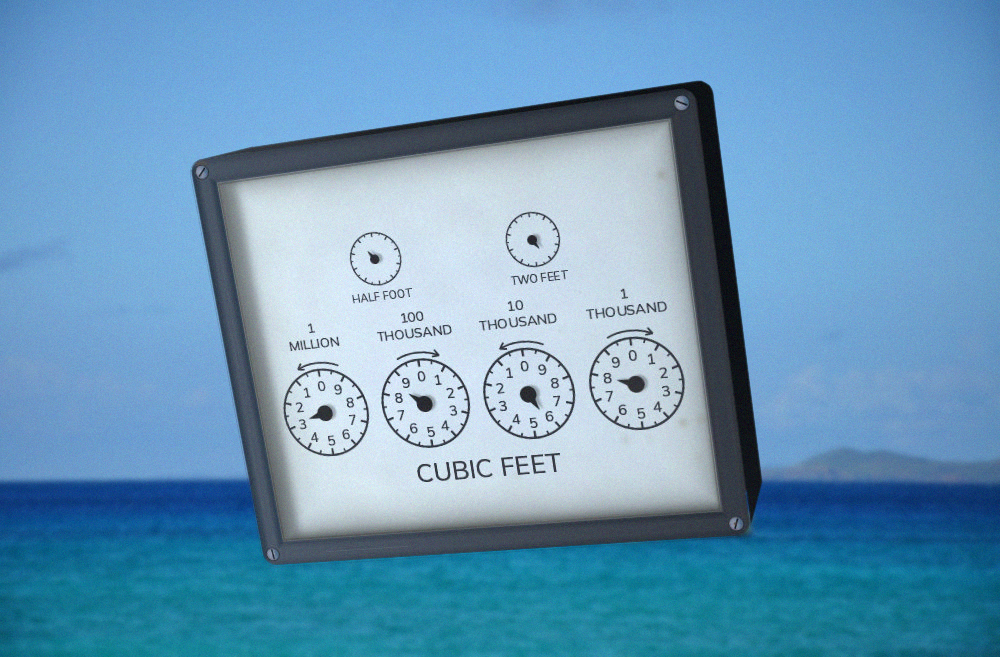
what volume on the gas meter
285800 ft³
